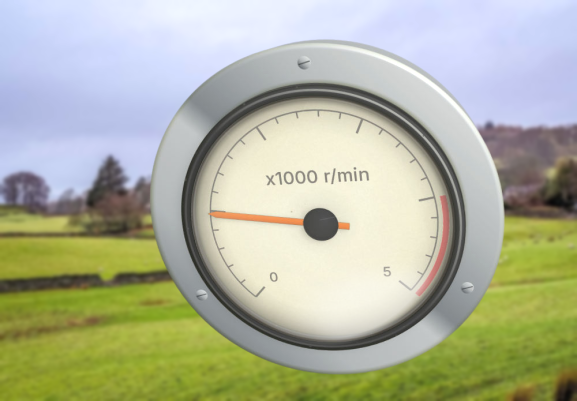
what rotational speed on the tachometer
1000 rpm
